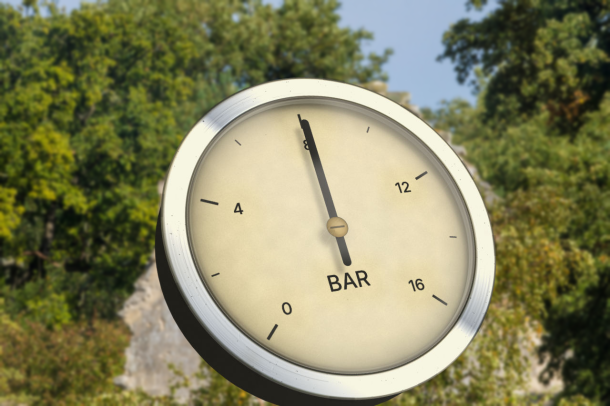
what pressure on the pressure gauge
8 bar
